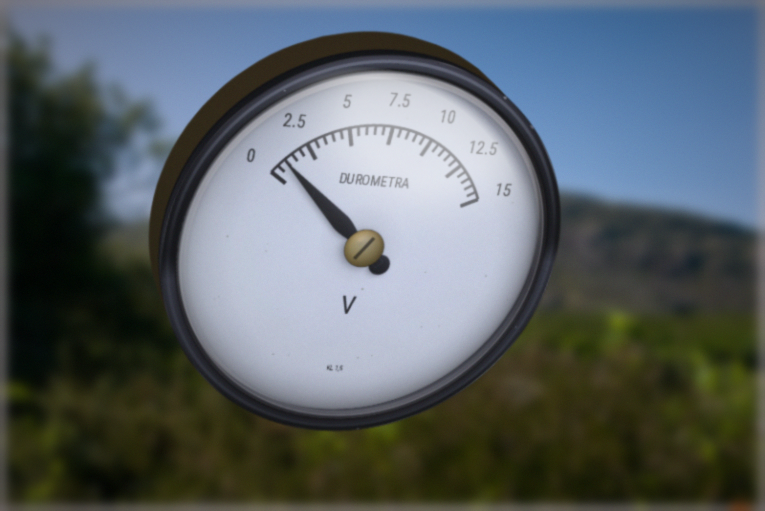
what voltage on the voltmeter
1 V
